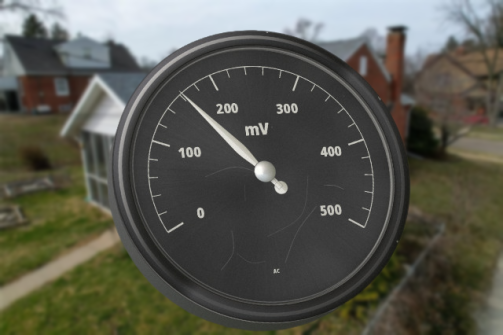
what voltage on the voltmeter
160 mV
